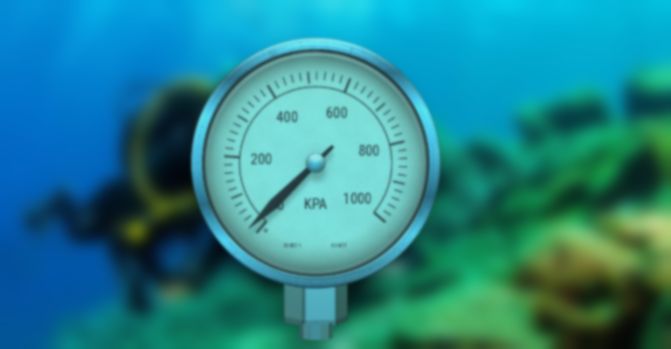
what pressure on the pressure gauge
20 kPa
